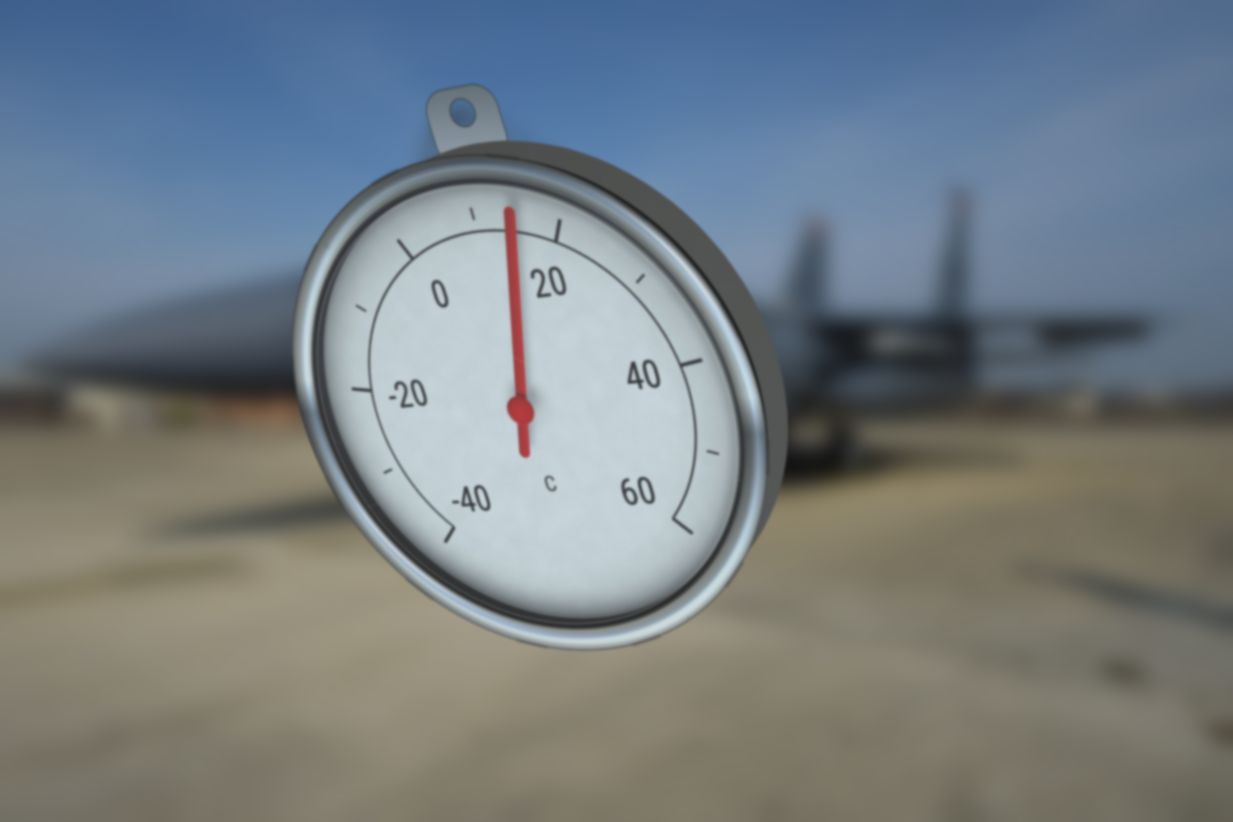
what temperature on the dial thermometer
15 °C
